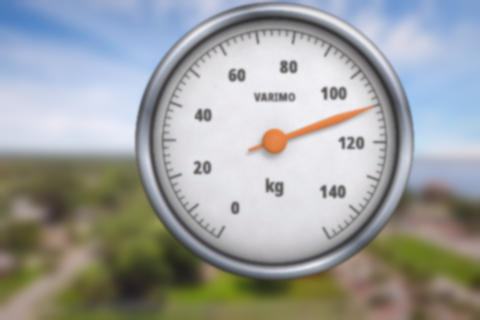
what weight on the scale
110 kg
